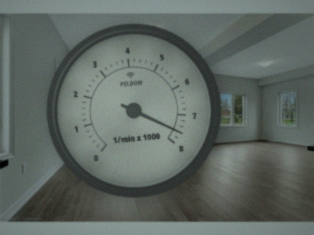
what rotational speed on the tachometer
7600 rpm
